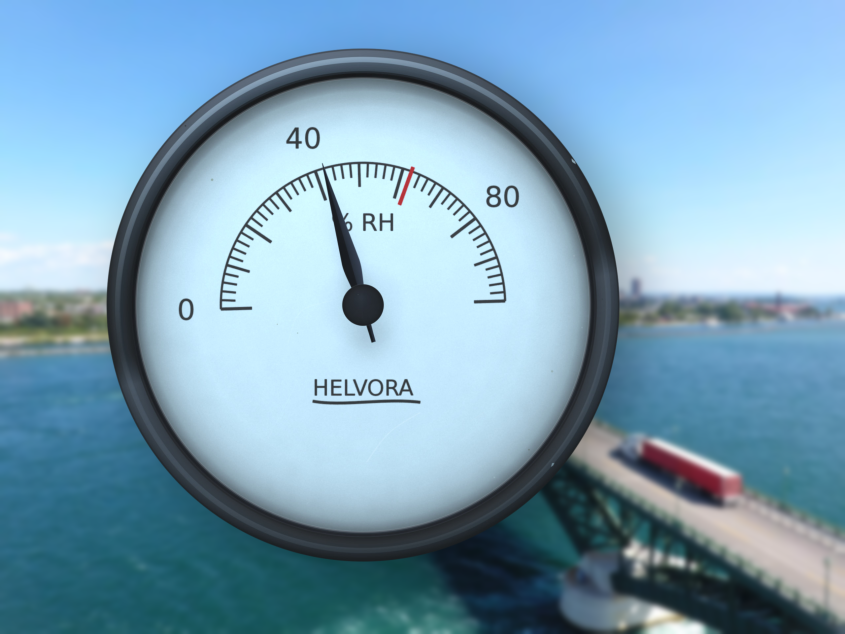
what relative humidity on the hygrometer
42 %
